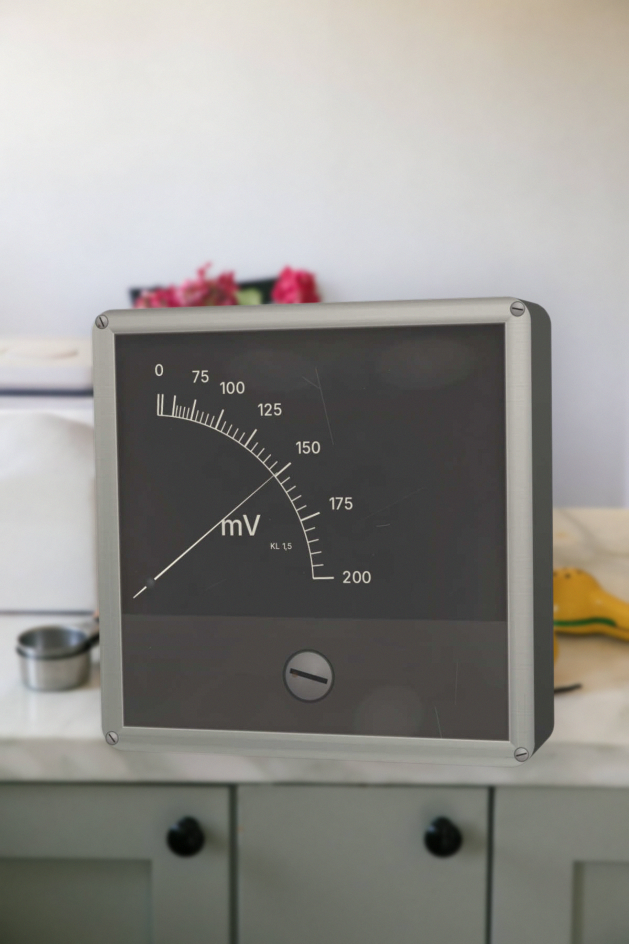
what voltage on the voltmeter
150 mV
